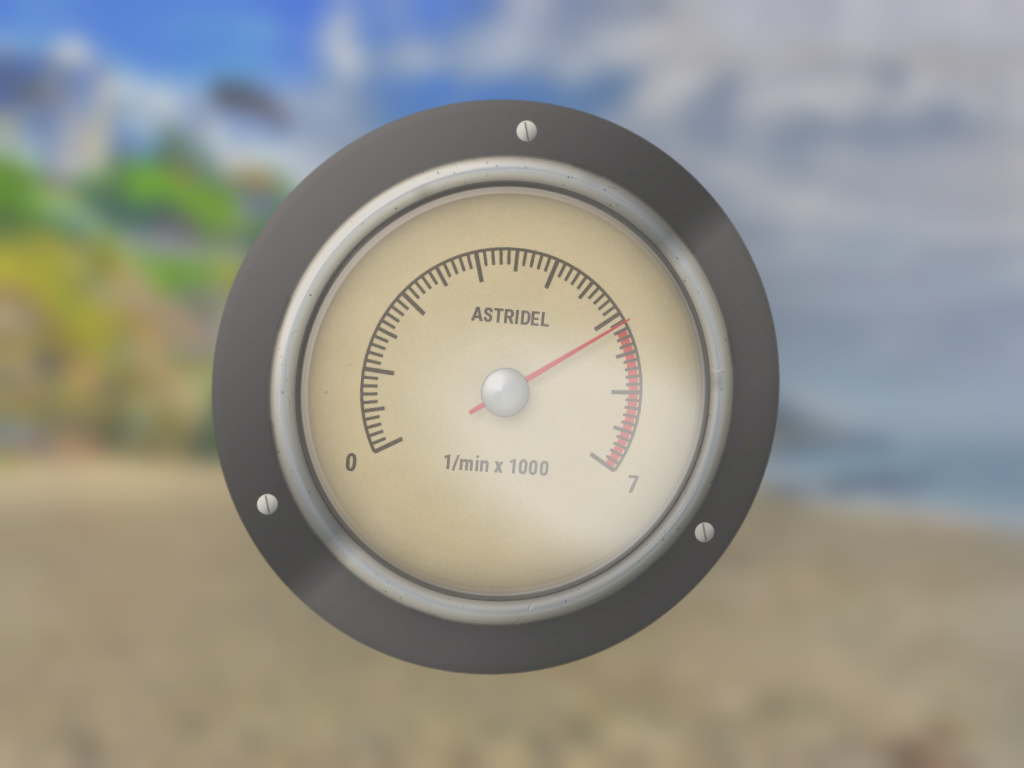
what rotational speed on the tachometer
5100 rpm
